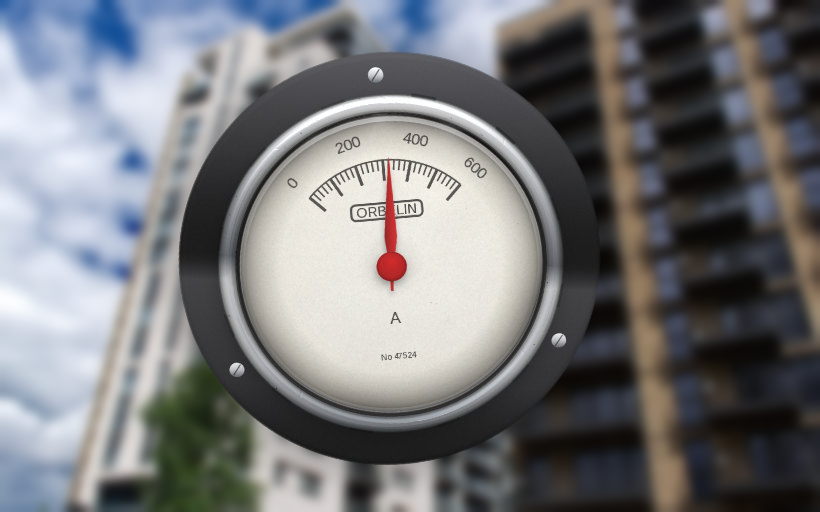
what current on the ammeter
320 A
